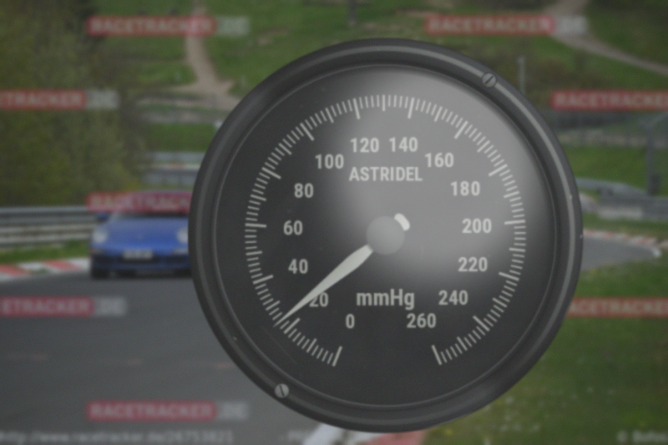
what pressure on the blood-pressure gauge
24 mmHg
